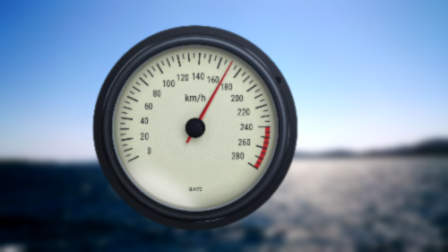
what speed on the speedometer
170 km/h
